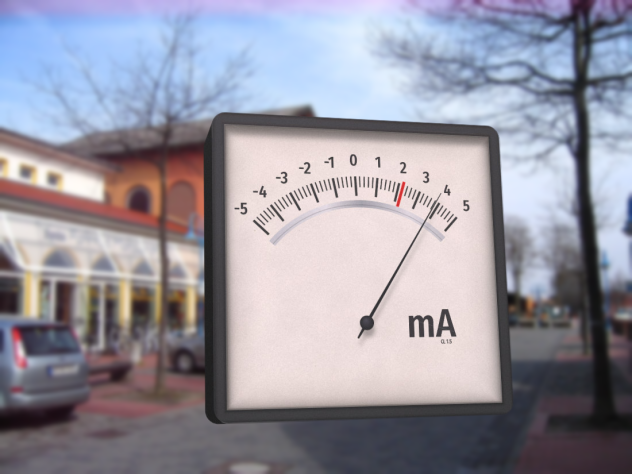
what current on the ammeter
3.8 mA
